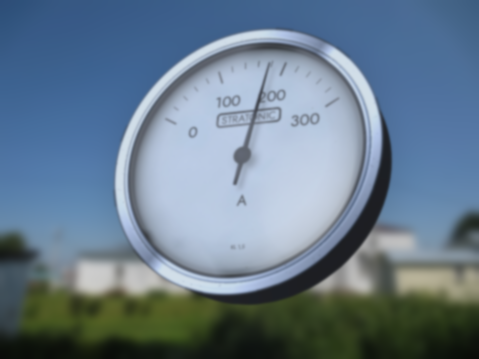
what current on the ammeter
180 A
